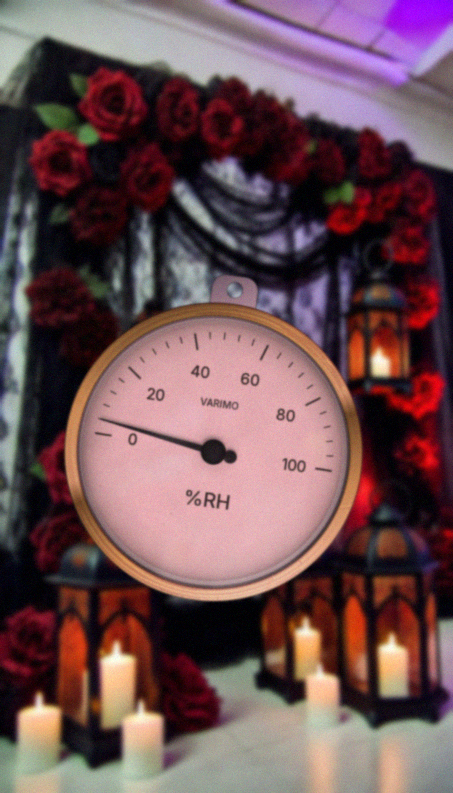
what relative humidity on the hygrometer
4 %
